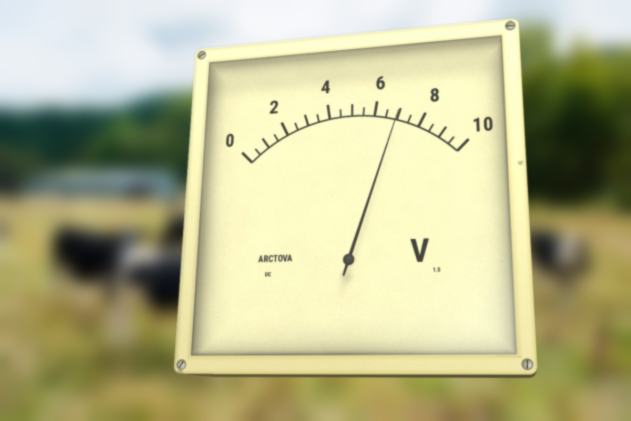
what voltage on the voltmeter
7 V
